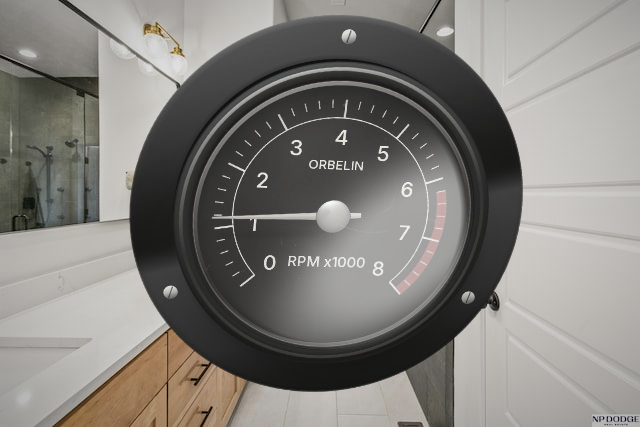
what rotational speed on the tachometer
1200 rpm
